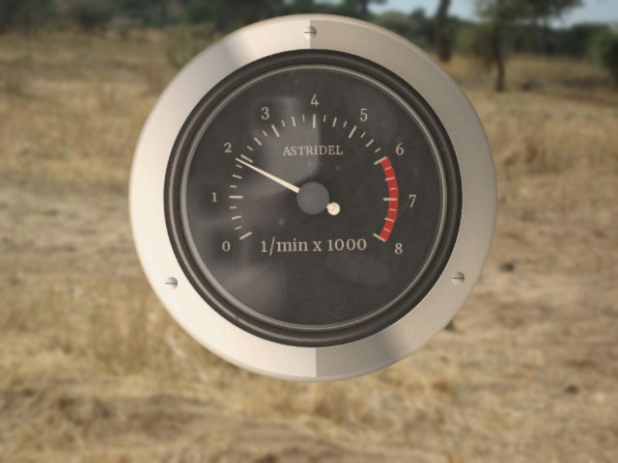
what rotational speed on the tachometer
1875 rpm
